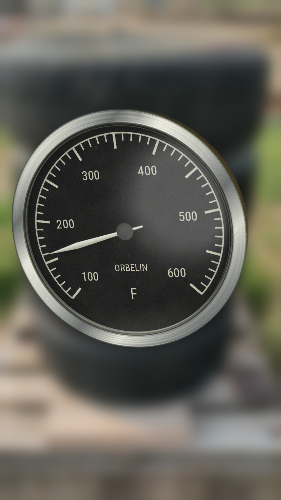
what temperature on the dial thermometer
160 °F
